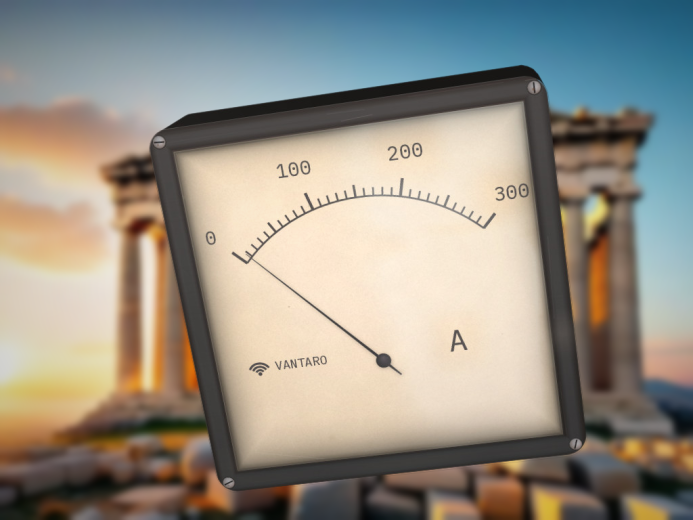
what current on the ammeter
10 A
